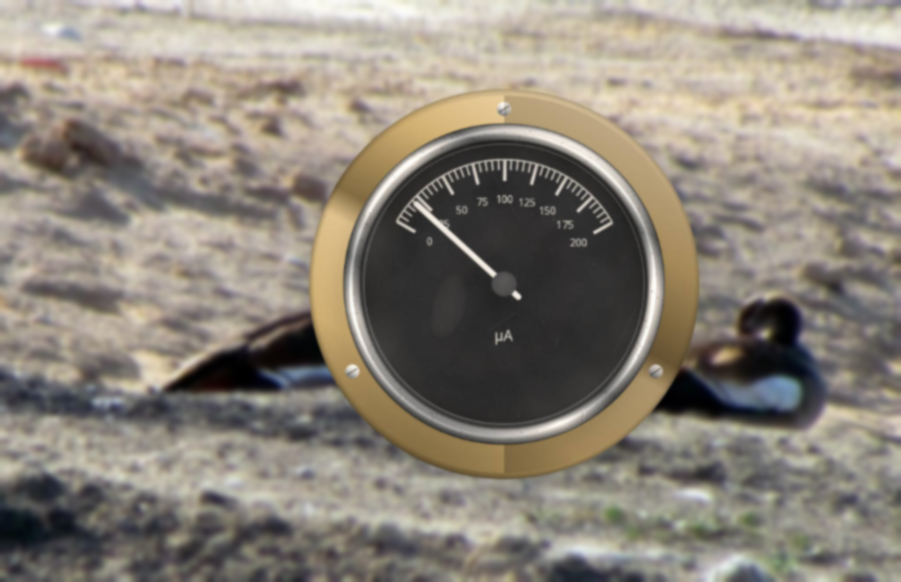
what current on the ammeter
20 µA
